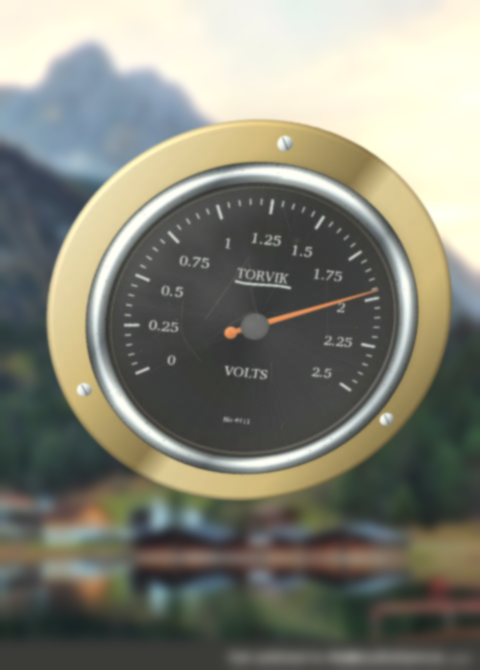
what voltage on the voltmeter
1.95 V
